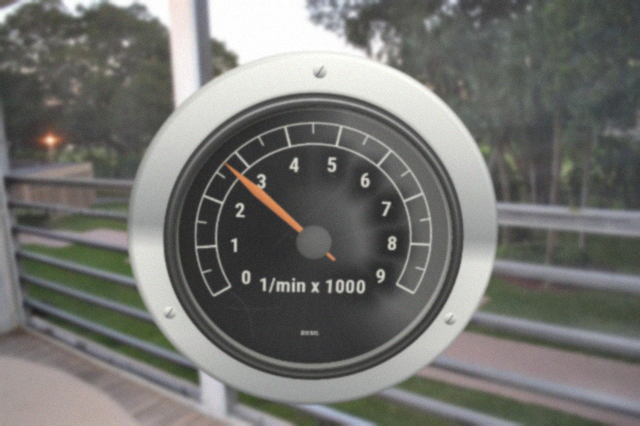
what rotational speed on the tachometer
2750 rpm
